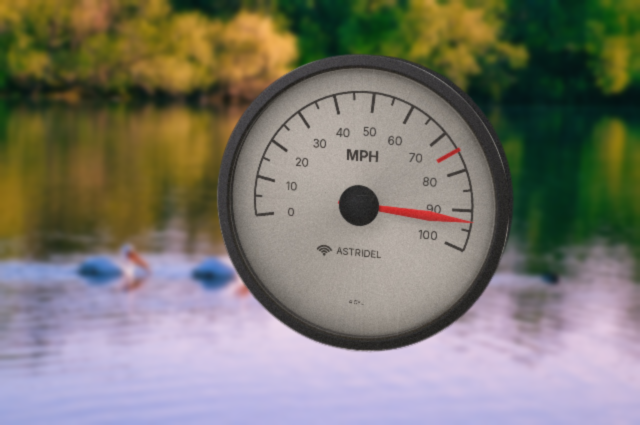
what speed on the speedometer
92.5 mph
